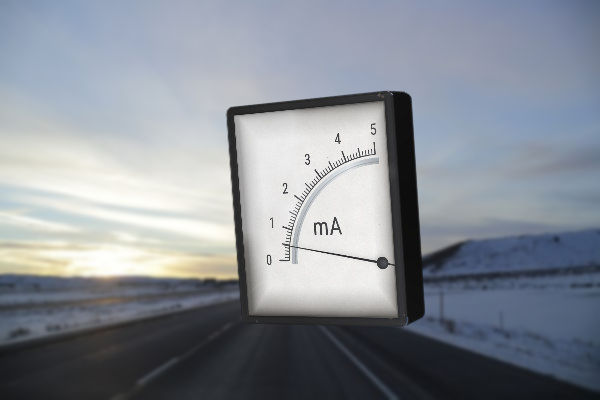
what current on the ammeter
0.5 mA
